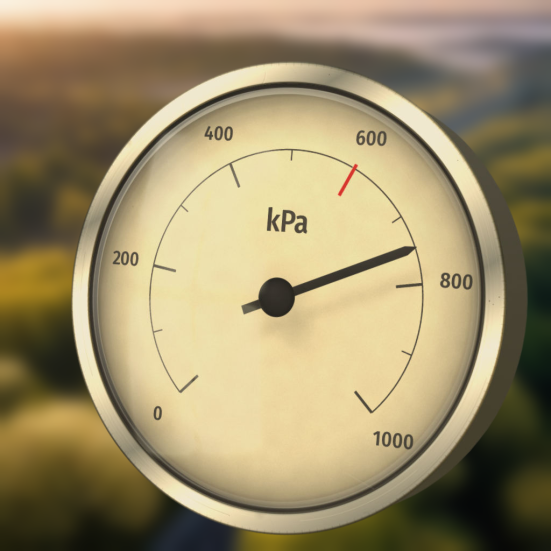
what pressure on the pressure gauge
750 kPa
